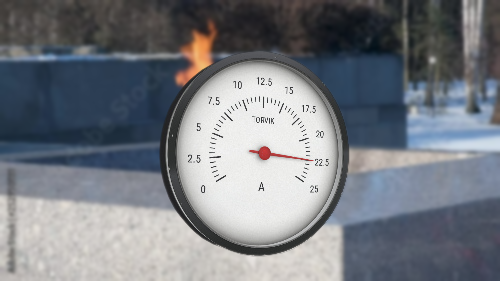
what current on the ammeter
22.5 A
